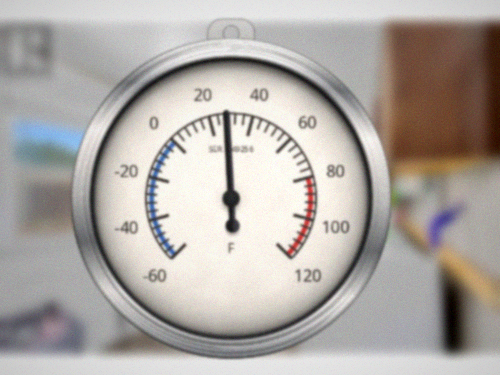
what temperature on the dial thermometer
28 °F
